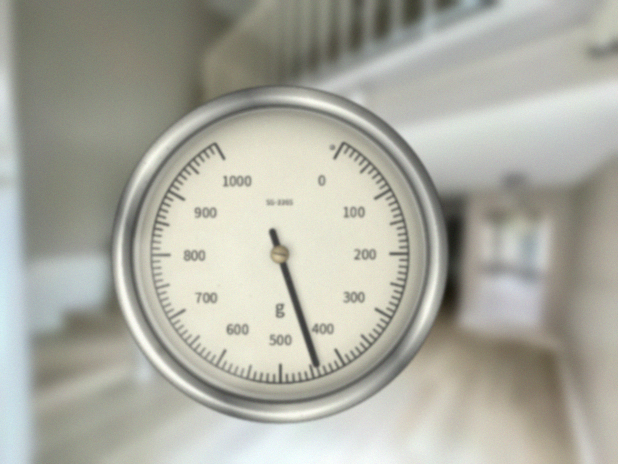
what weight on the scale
440 g
